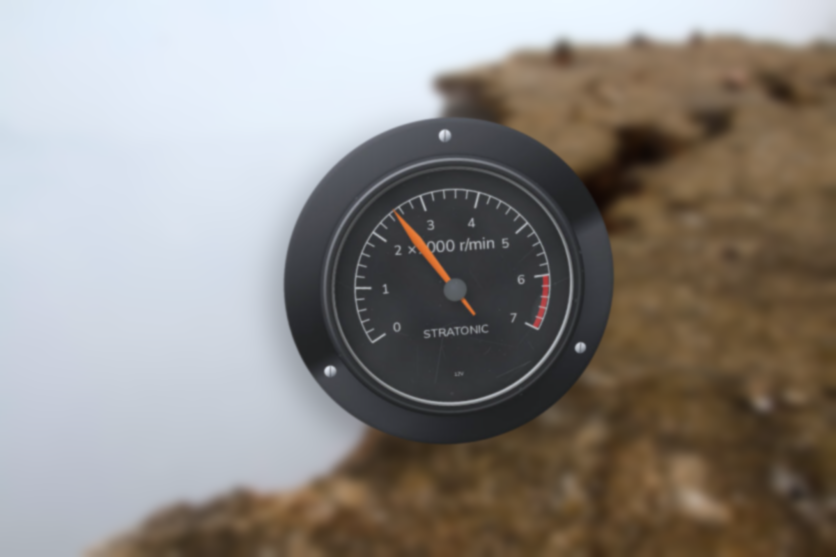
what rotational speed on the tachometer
2500 rpm
